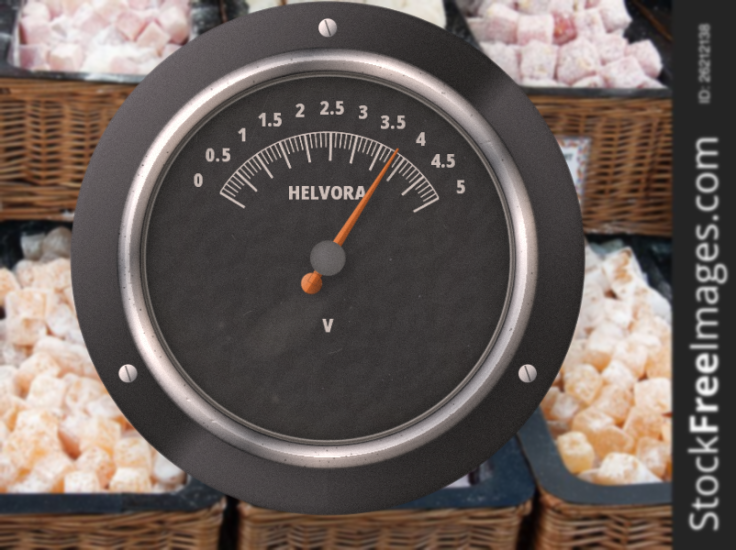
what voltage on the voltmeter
3.8 V
